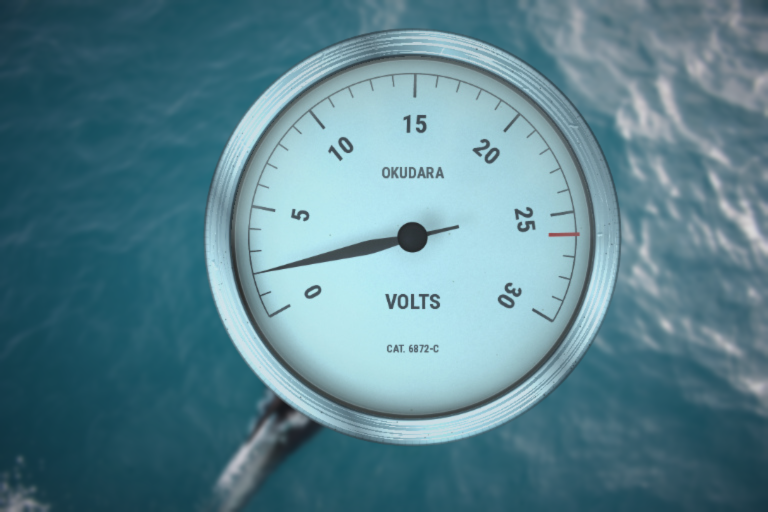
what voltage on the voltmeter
2 V
